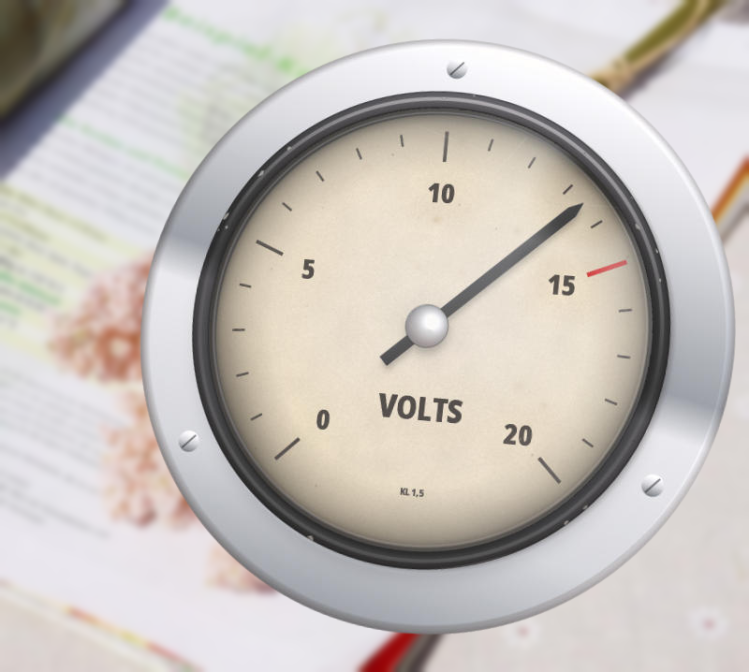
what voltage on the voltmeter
13.5 V
